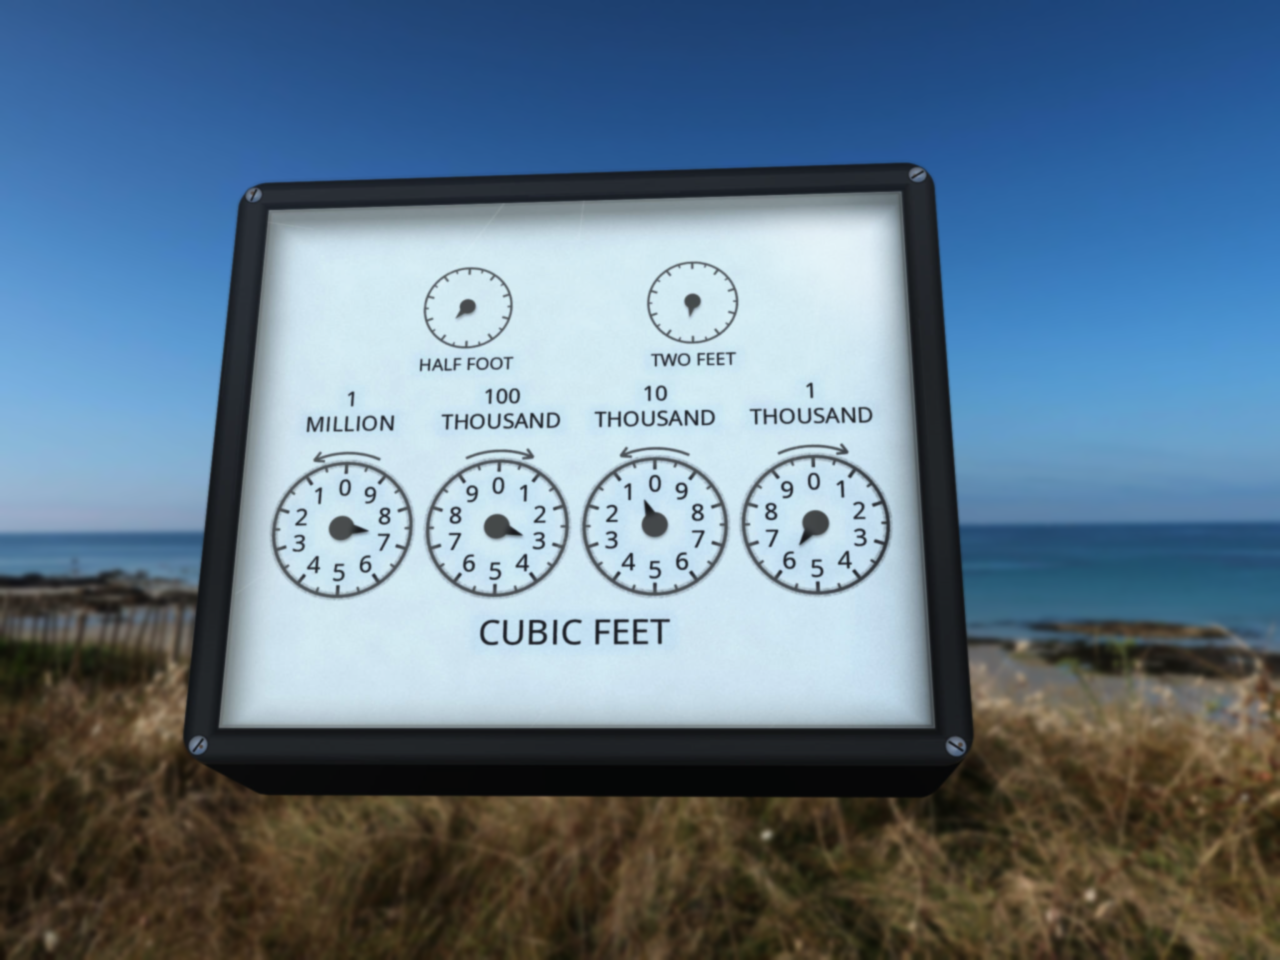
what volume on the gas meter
730600 ft³
